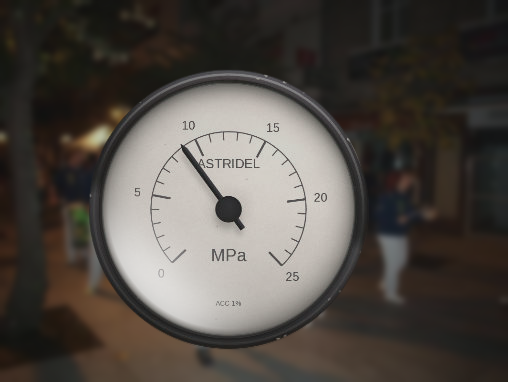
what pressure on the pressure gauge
9 MPa
